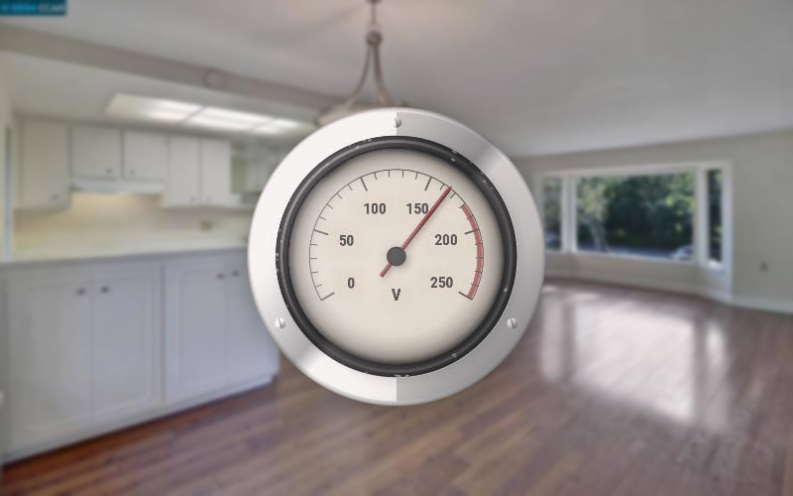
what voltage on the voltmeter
165 V
